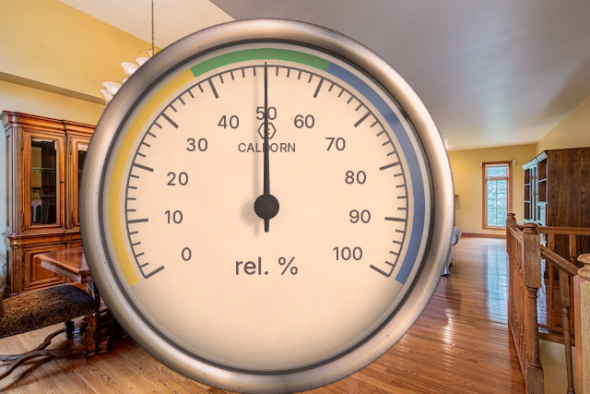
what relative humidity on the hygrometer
50 %
